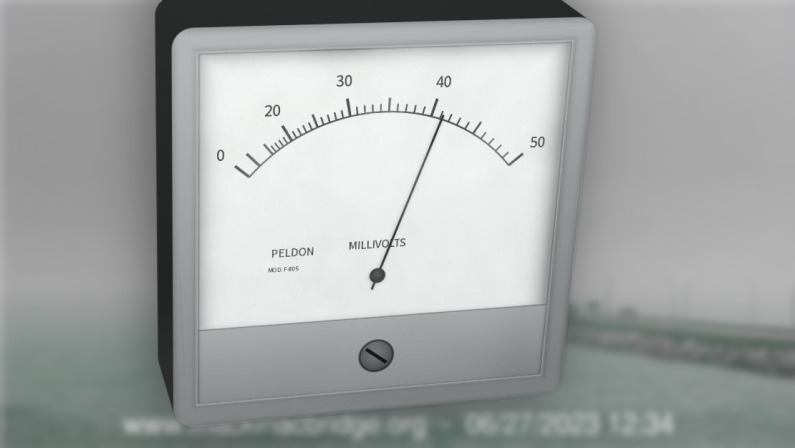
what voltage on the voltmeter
41 mV
